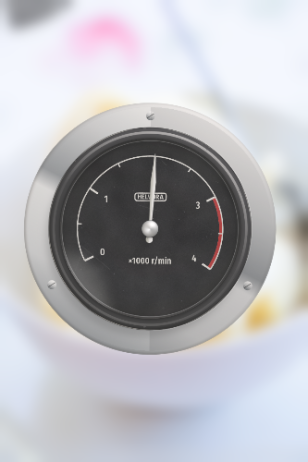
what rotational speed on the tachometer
2000 rpm
